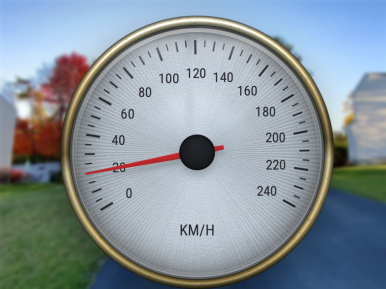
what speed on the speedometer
20 km/h
